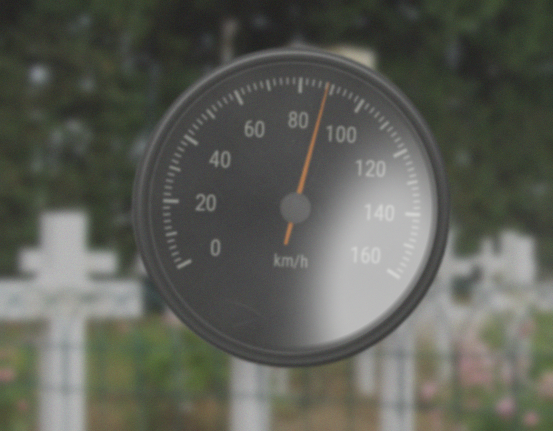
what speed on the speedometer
88 km/h
